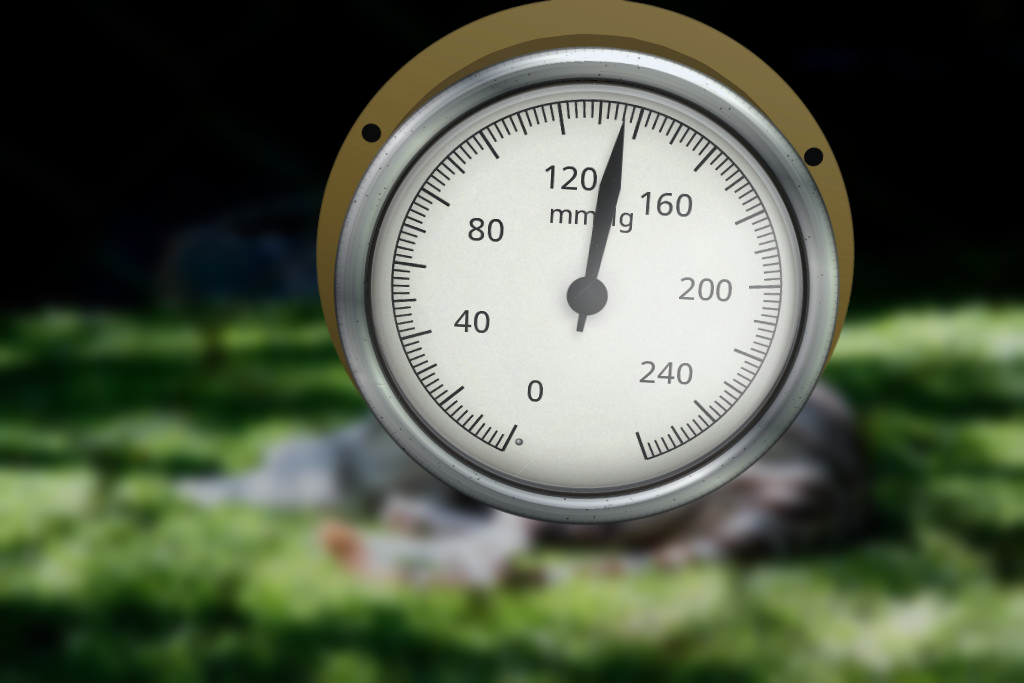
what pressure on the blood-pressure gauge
136 mmHg
